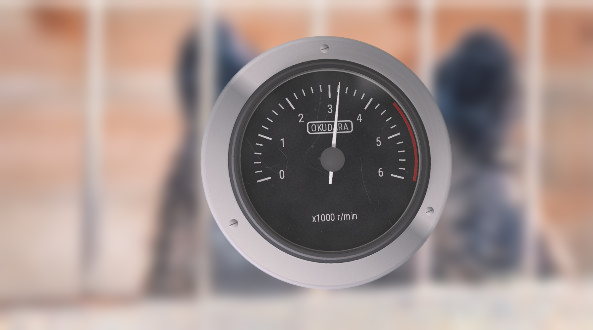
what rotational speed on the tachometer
3200 rpm
